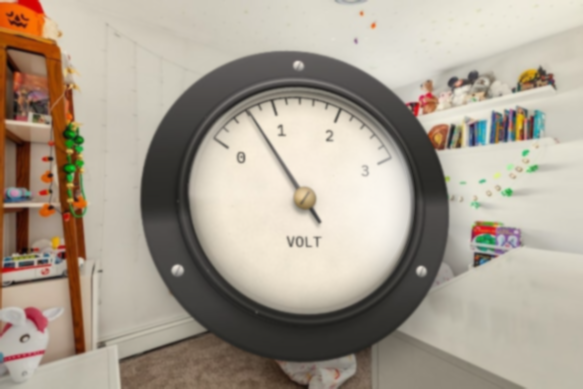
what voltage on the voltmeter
0.6 V
